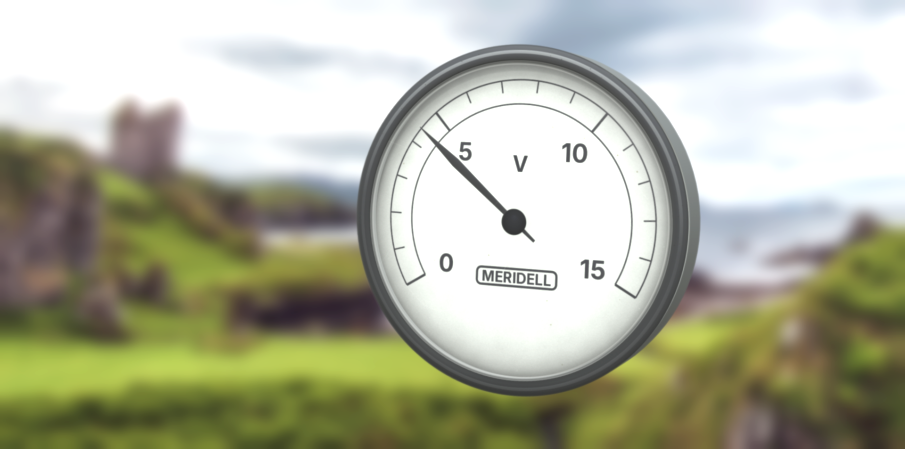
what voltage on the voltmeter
4.5 V
